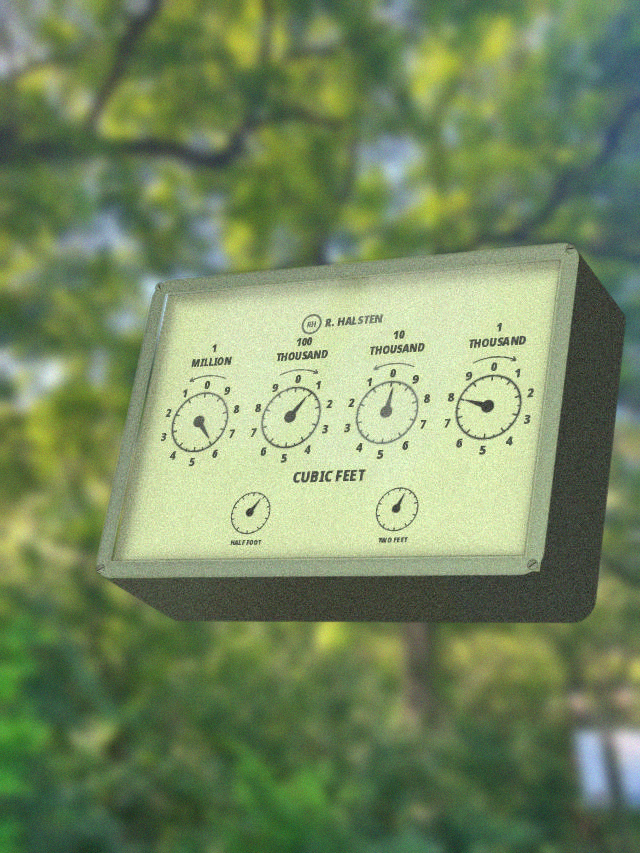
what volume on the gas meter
609800 ft³
